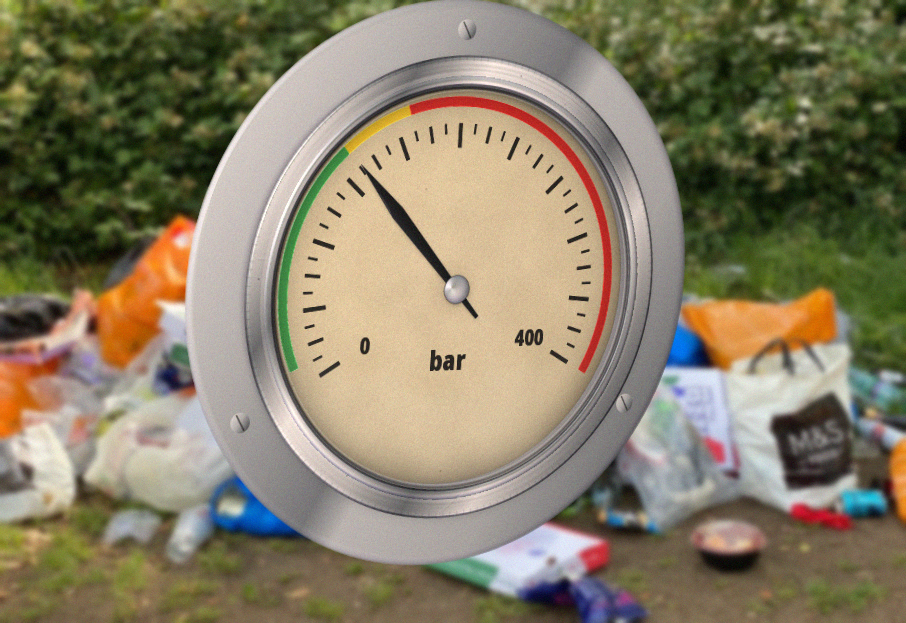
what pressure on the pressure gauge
130 bar
